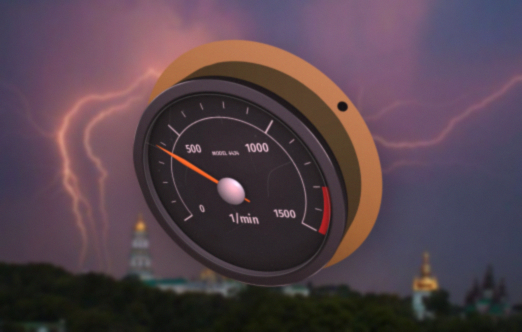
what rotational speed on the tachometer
400 rpm
